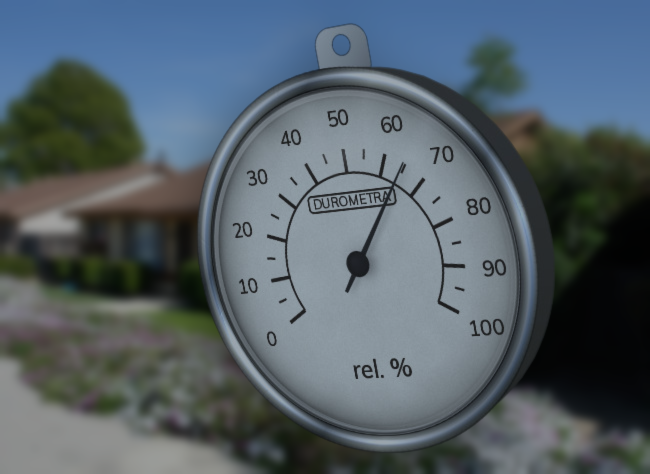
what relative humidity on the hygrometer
65 %
